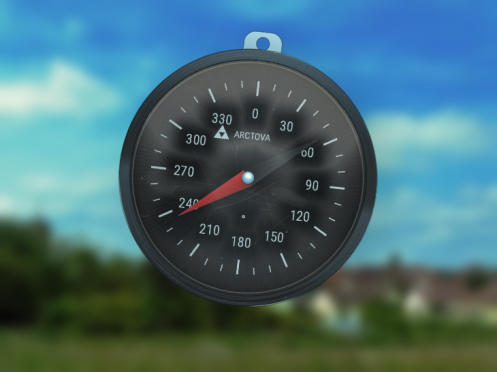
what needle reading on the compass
235 °
